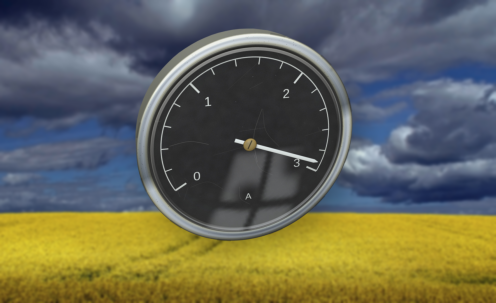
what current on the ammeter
2.9 A
